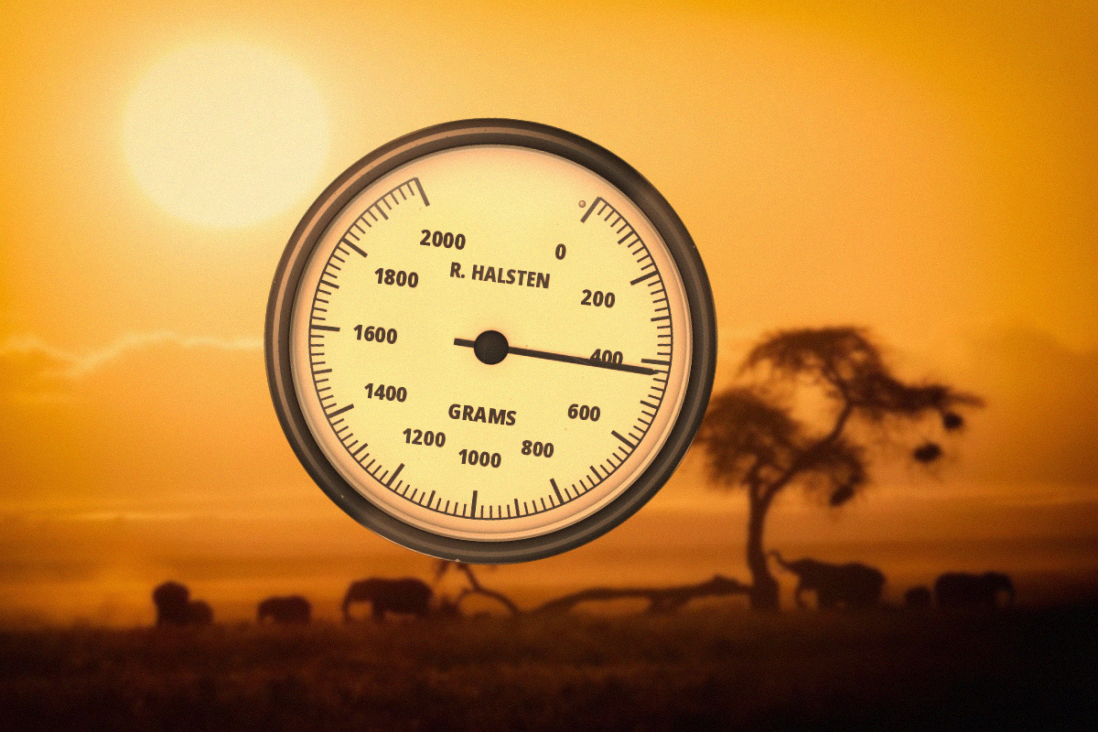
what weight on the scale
420 g
